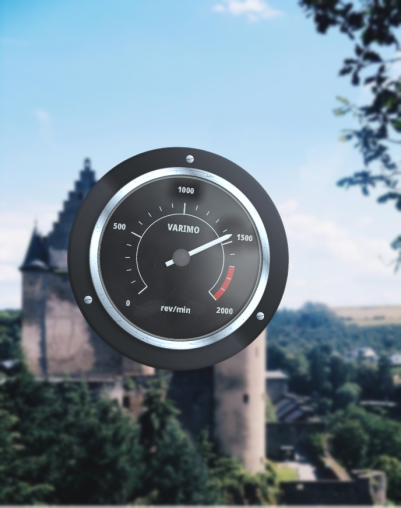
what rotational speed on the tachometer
1450 rpm
